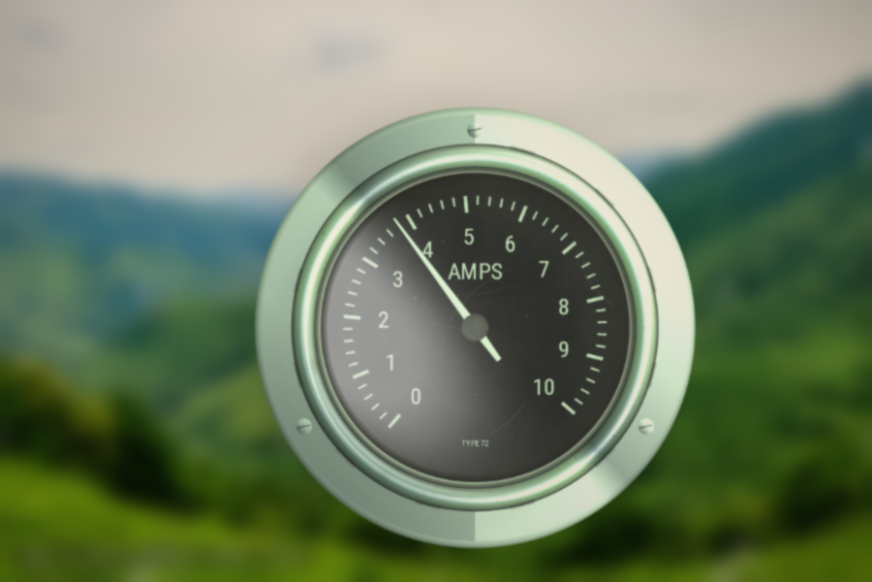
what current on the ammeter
3.8 A
